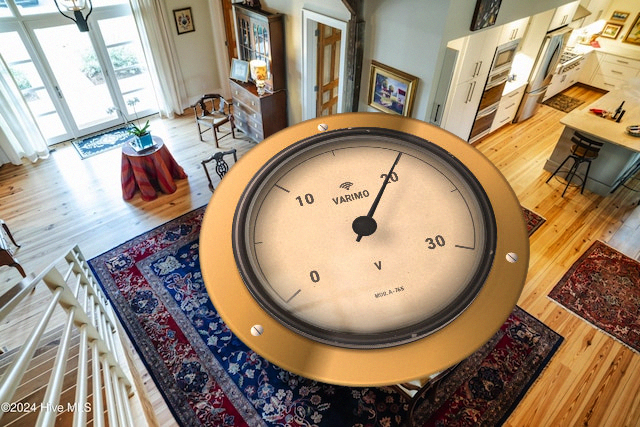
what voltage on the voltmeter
20 V
